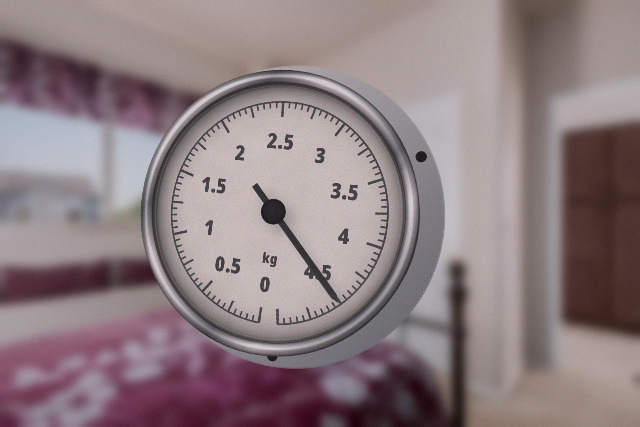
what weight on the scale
4.5 kg
